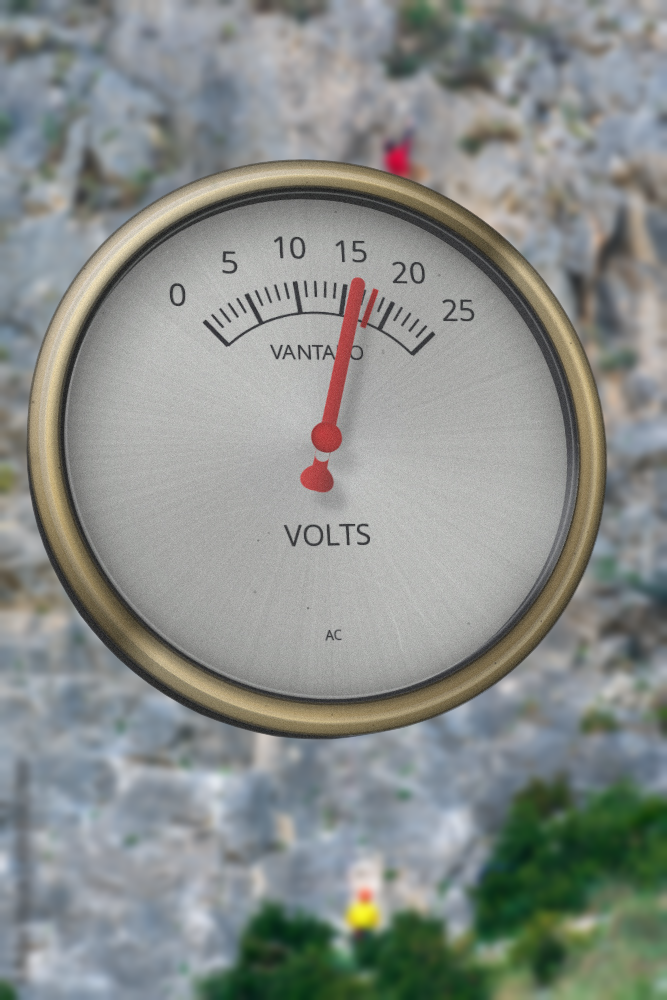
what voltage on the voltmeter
16 V
